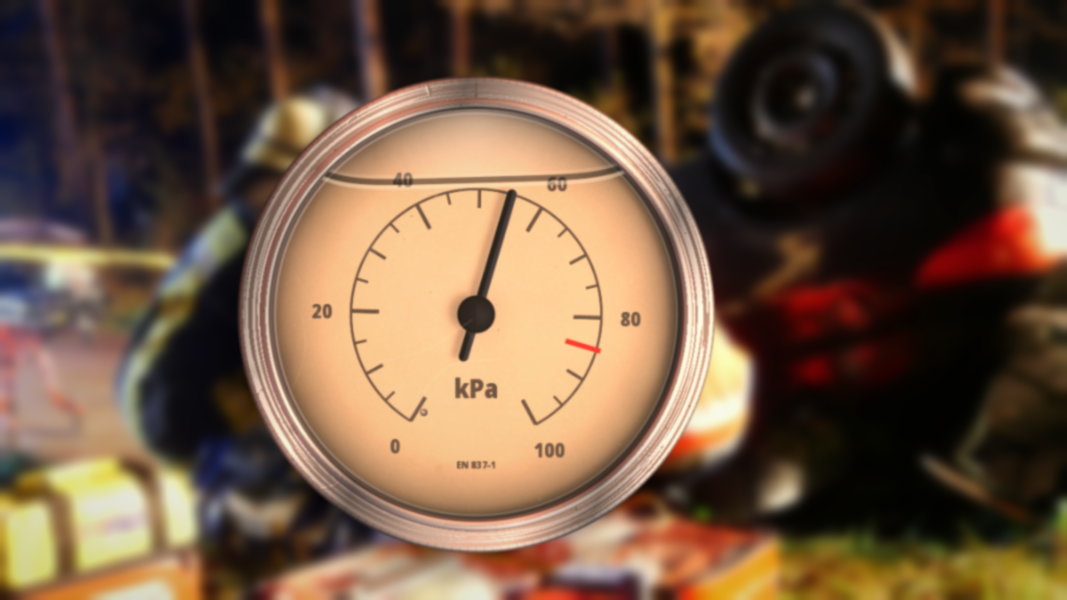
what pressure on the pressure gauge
55 kPa
